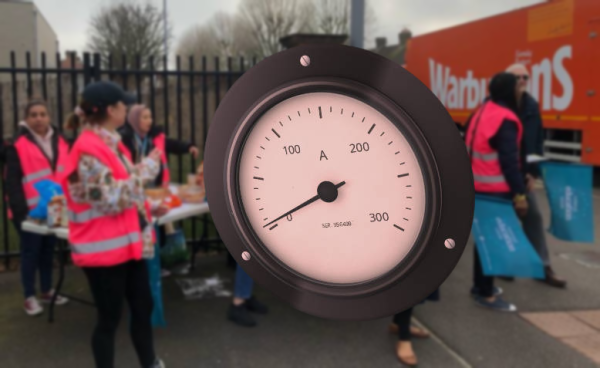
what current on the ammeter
5 A
